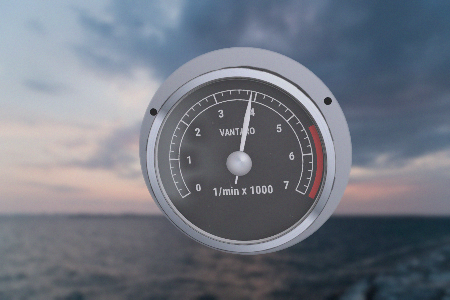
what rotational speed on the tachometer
3900 rpm
